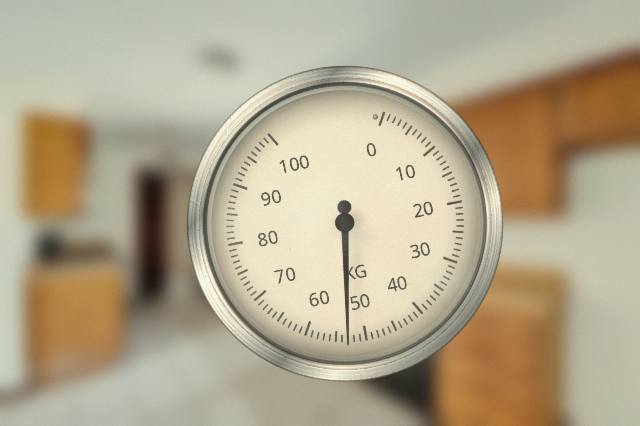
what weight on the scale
53 kg
